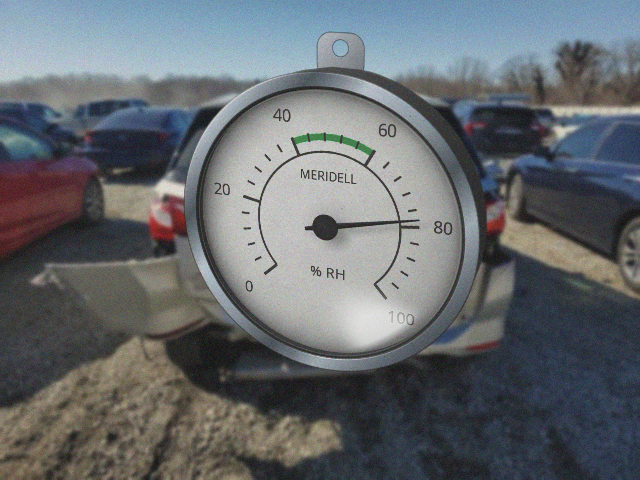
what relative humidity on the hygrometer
78 %
